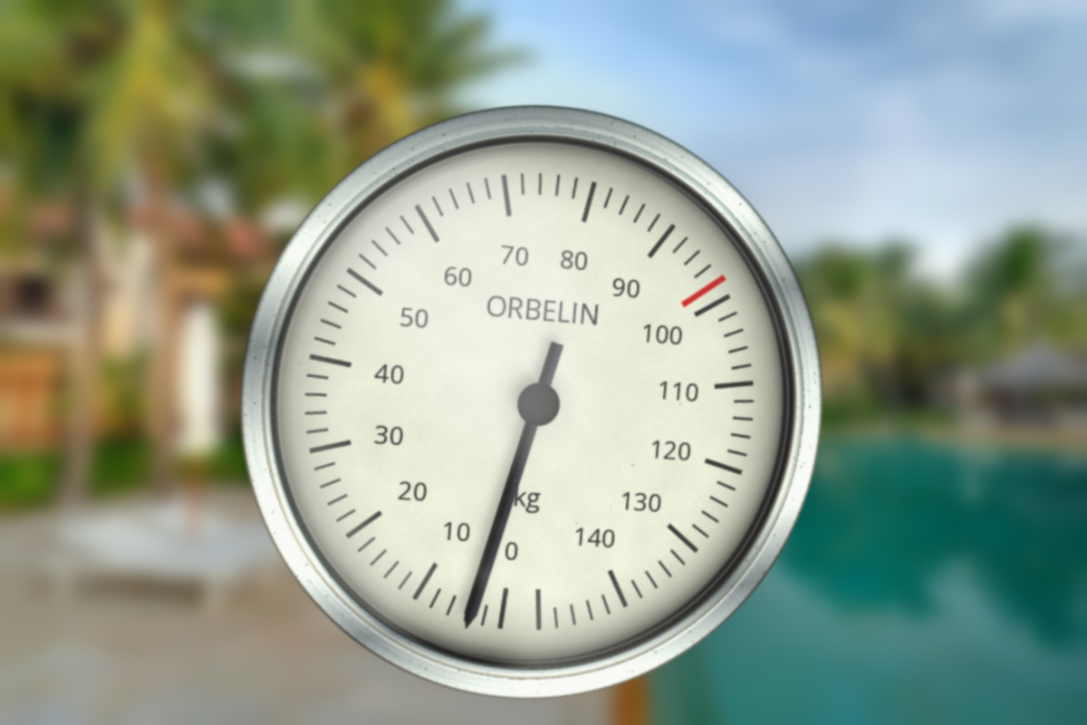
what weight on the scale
4 kg
